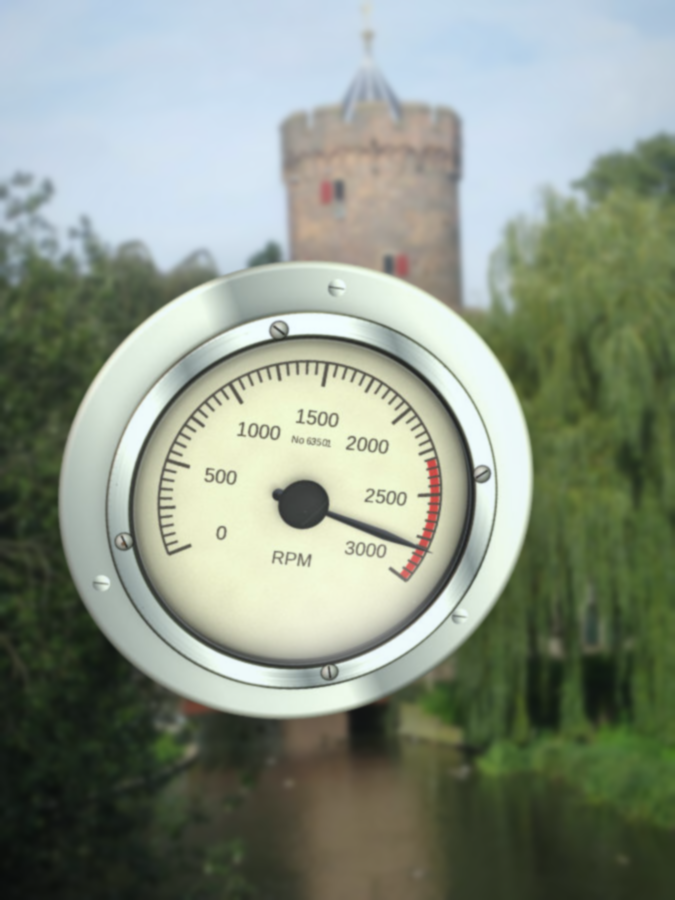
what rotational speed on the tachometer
2800 rpm
